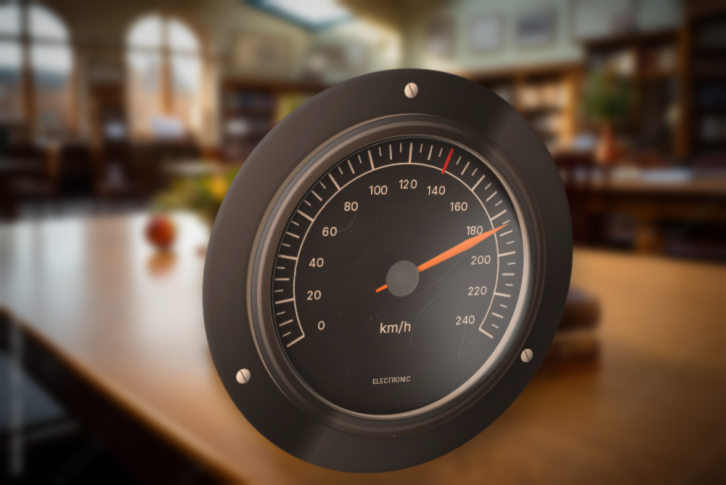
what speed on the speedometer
185 km/h
